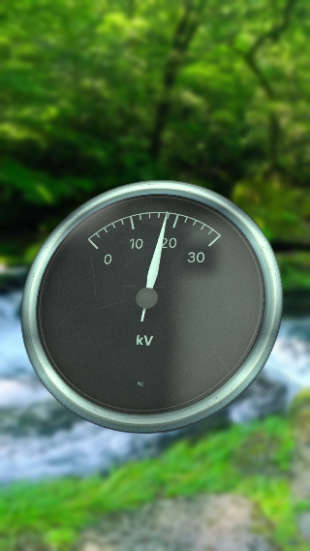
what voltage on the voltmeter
18 kV
